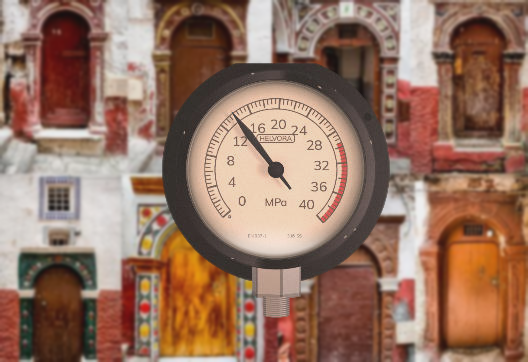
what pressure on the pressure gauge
14 MPa
